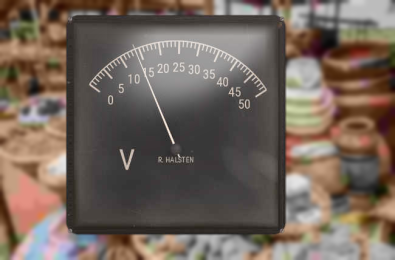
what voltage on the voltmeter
14 V
